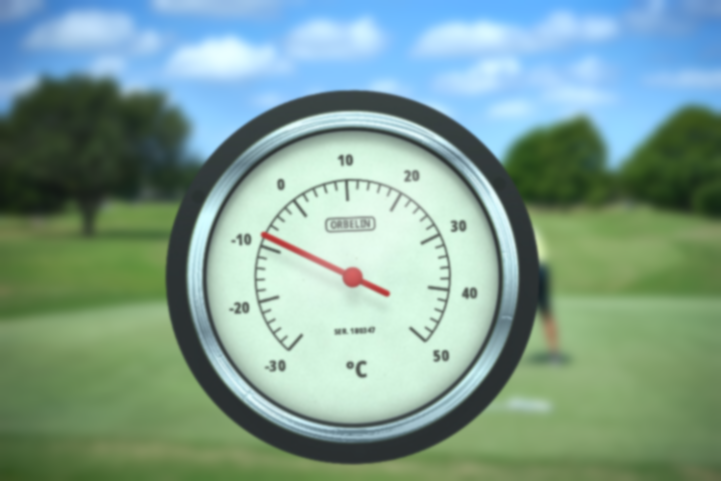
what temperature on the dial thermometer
-8 °C
